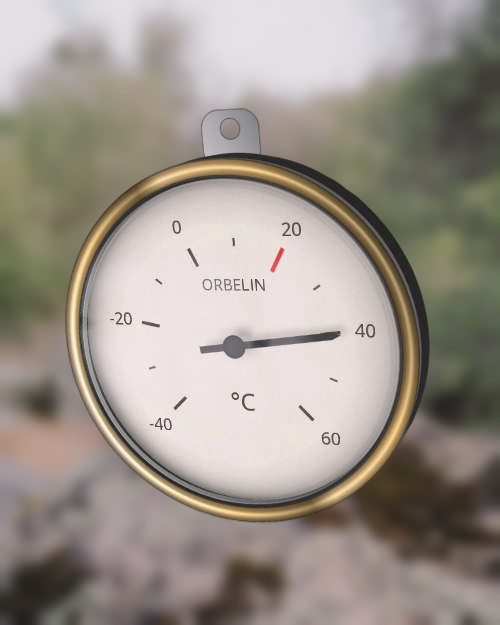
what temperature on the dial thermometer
40 °C
